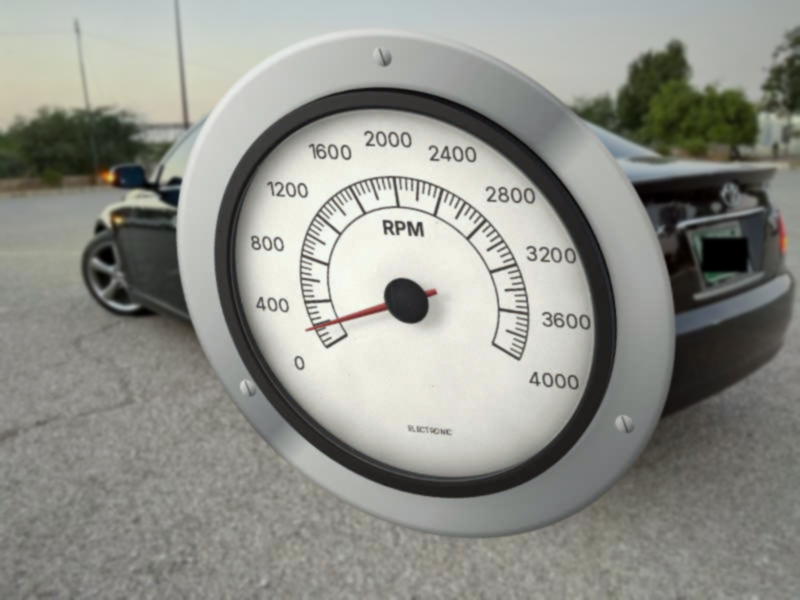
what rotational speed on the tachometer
200 rpm
